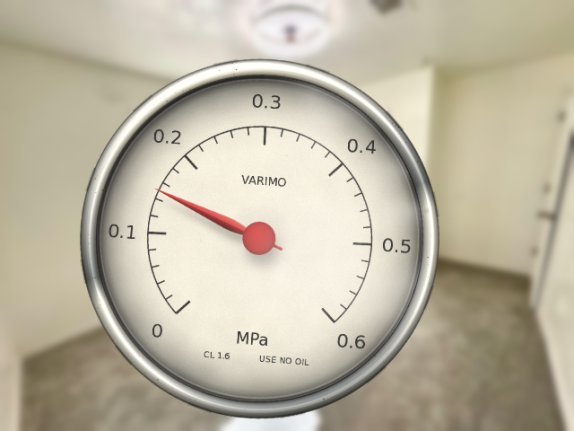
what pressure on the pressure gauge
0.15 MPa
